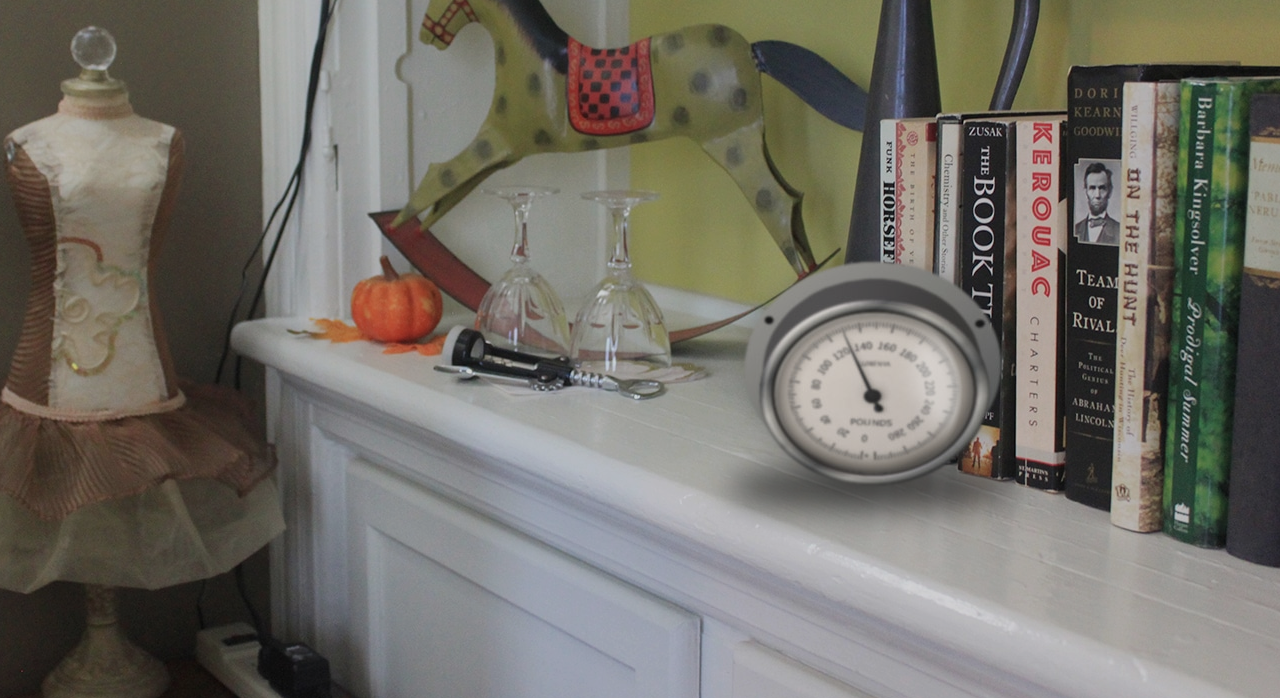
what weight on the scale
130 lb
